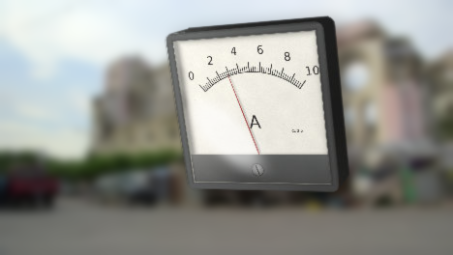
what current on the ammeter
3 A
